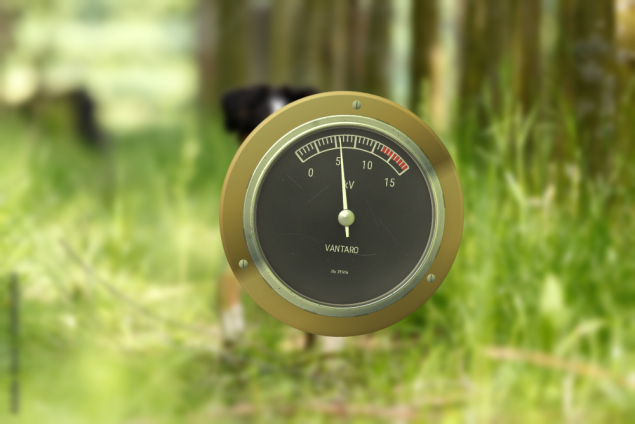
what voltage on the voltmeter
5.5 kV
